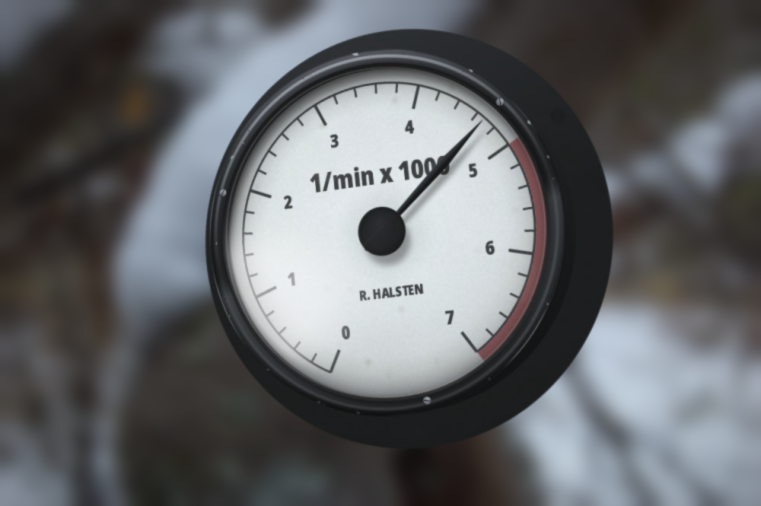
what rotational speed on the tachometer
4700 rpm
